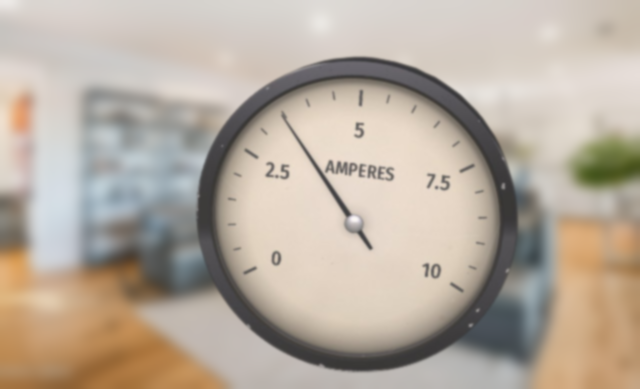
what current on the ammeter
3.5 A
